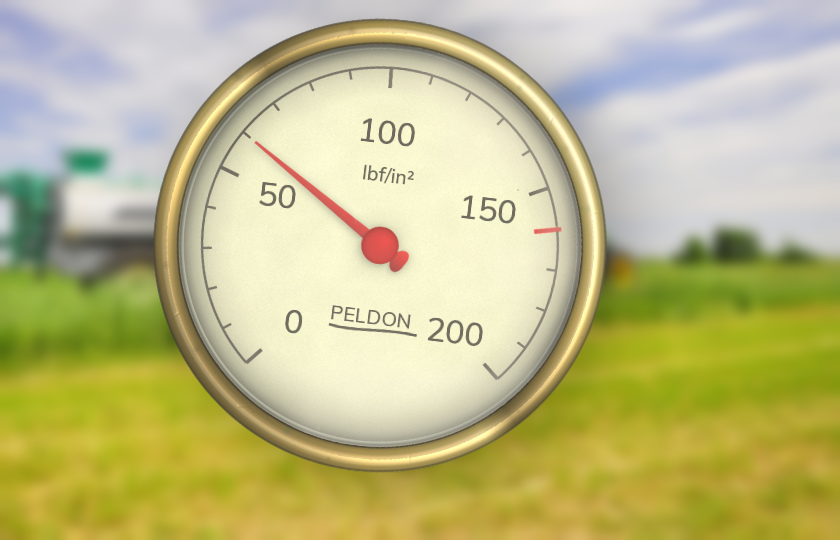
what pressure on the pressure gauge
60 psi
